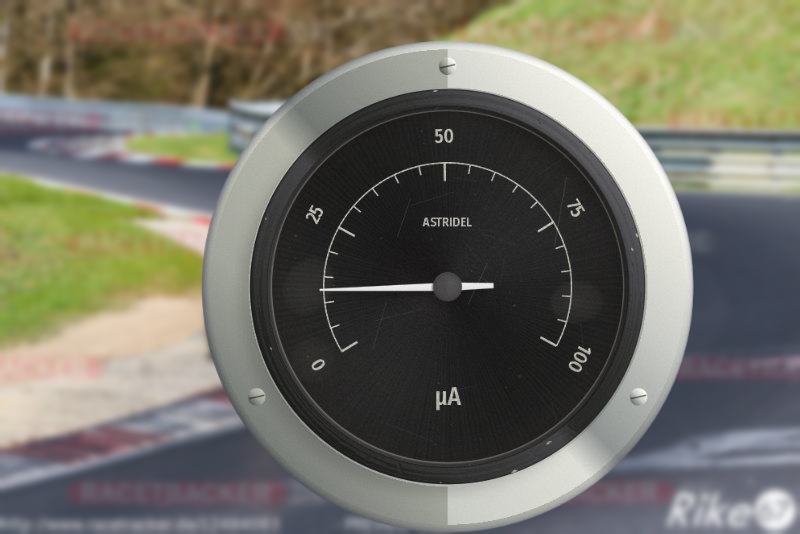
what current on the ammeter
12.5 µA
